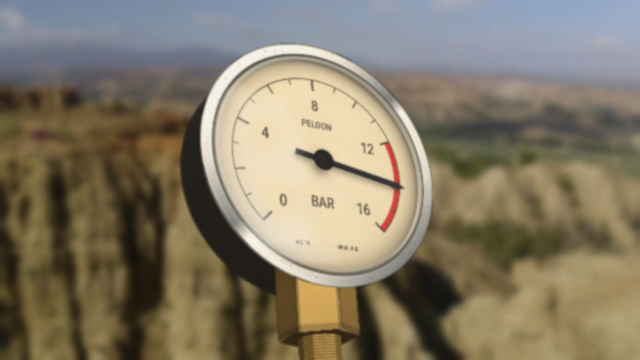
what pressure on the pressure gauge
14 bar
